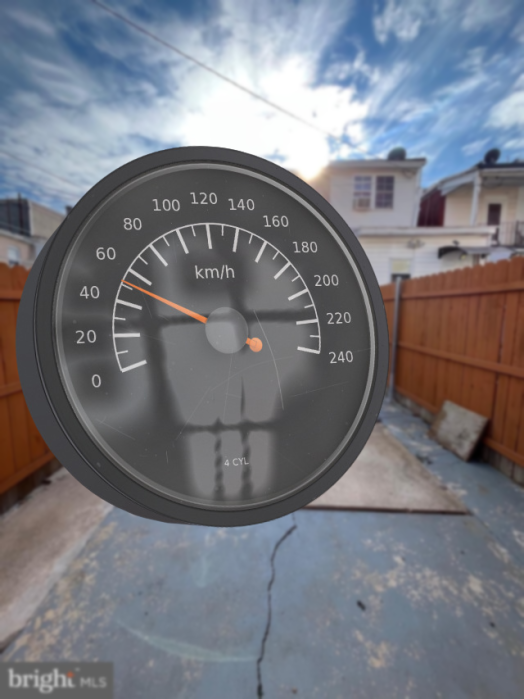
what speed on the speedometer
50 km/h
